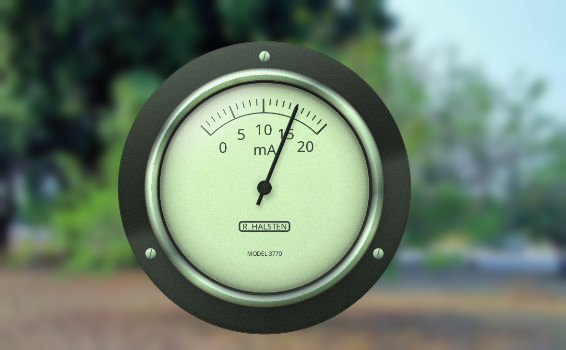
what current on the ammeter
15 mA
